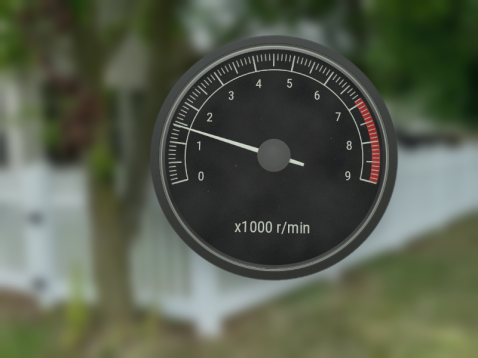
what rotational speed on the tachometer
1400 rpm
